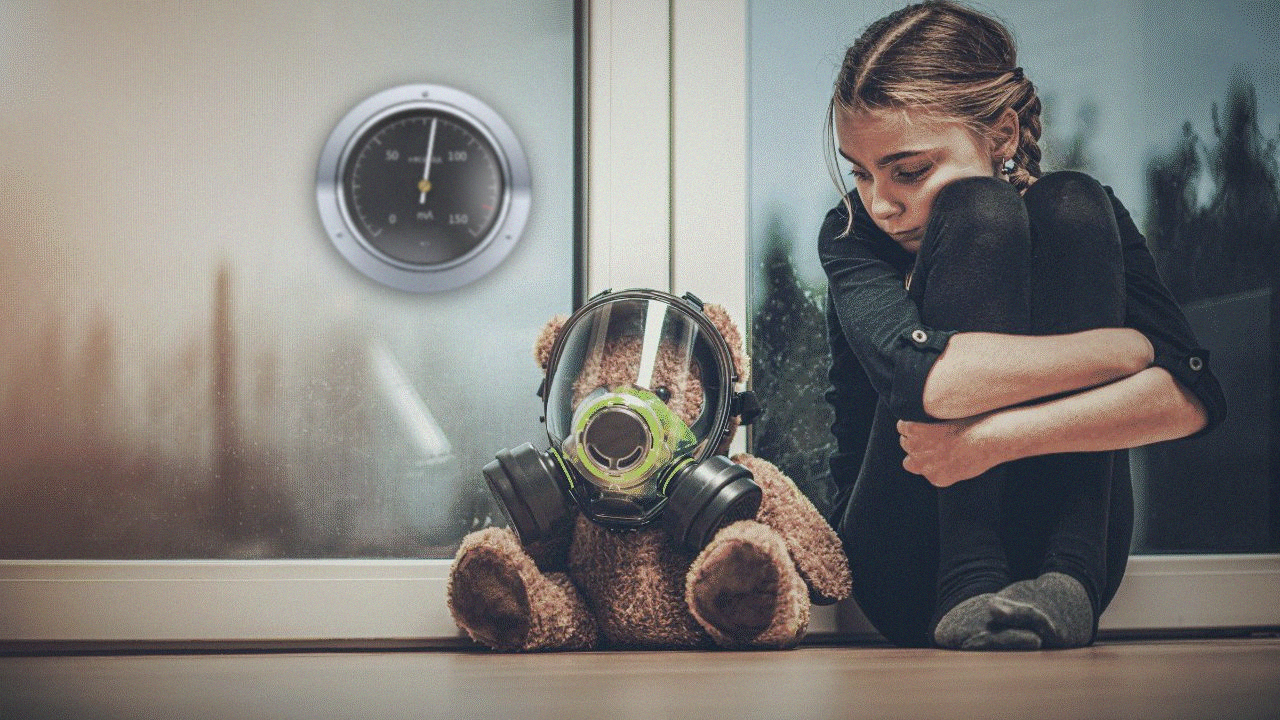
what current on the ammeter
80 mA
